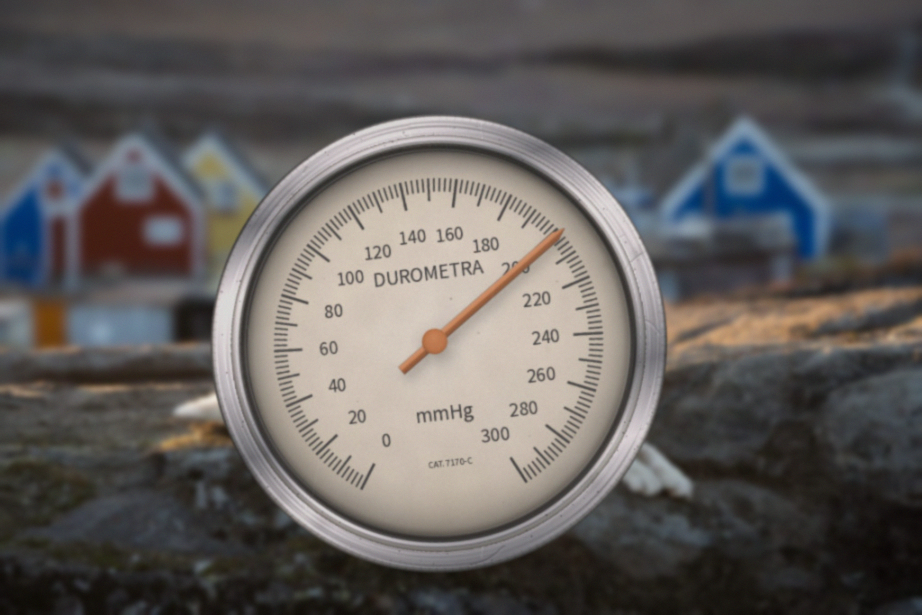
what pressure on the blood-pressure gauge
202 mmHg
